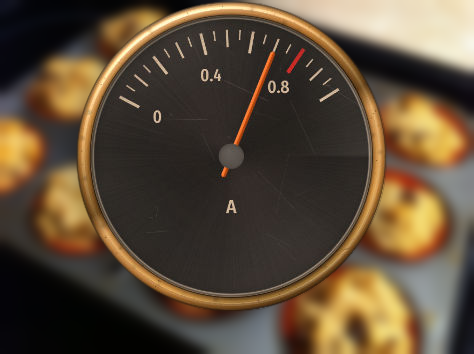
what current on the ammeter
0.7 A
